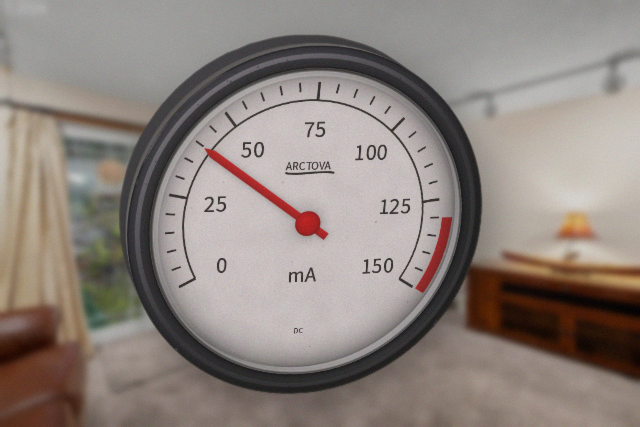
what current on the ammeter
40 mA
